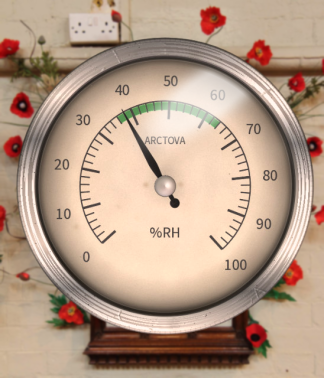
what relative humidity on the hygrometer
38 %
